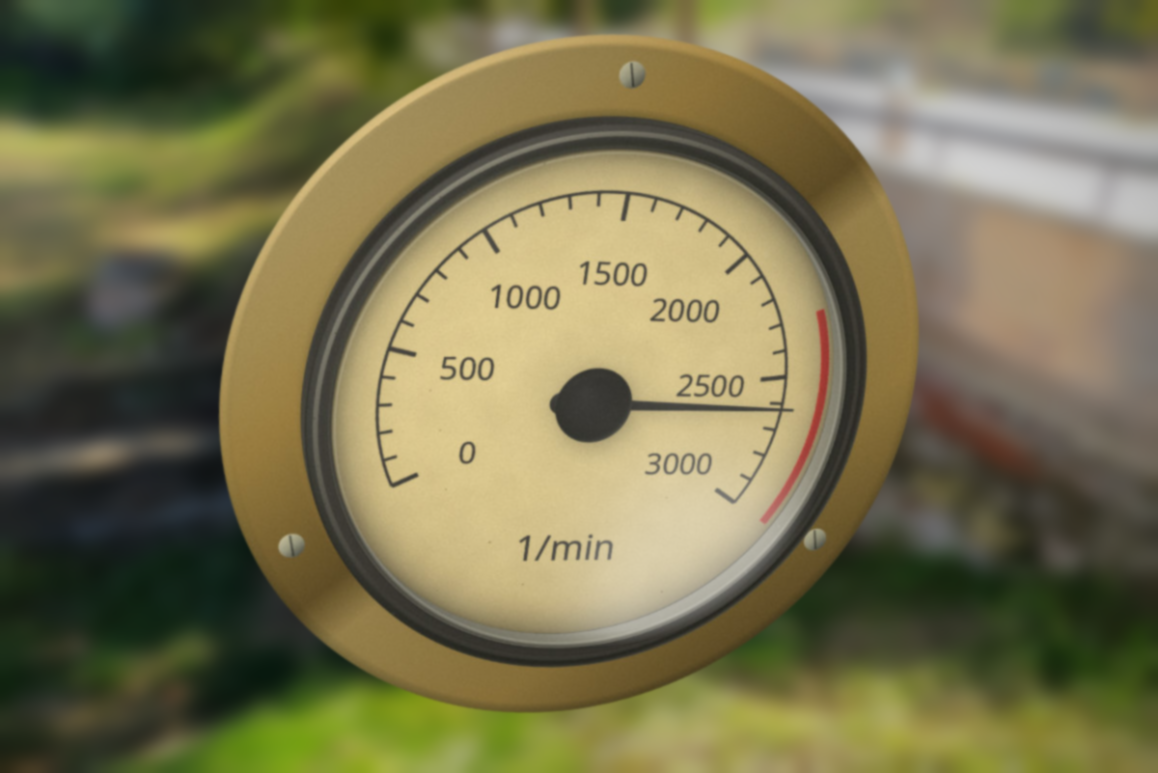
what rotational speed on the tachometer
2600 rpm
